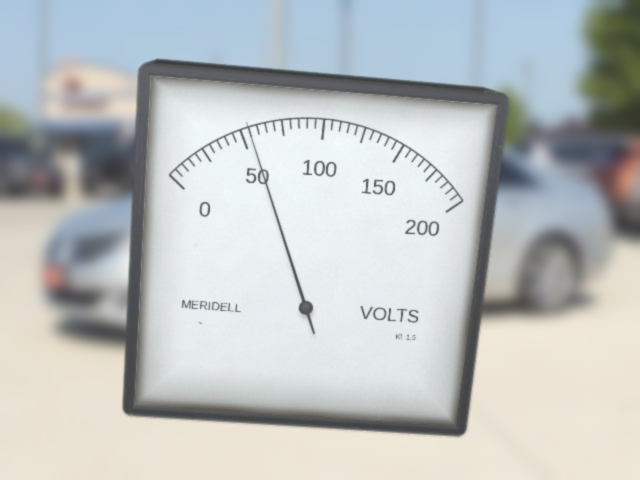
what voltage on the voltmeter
55 V
